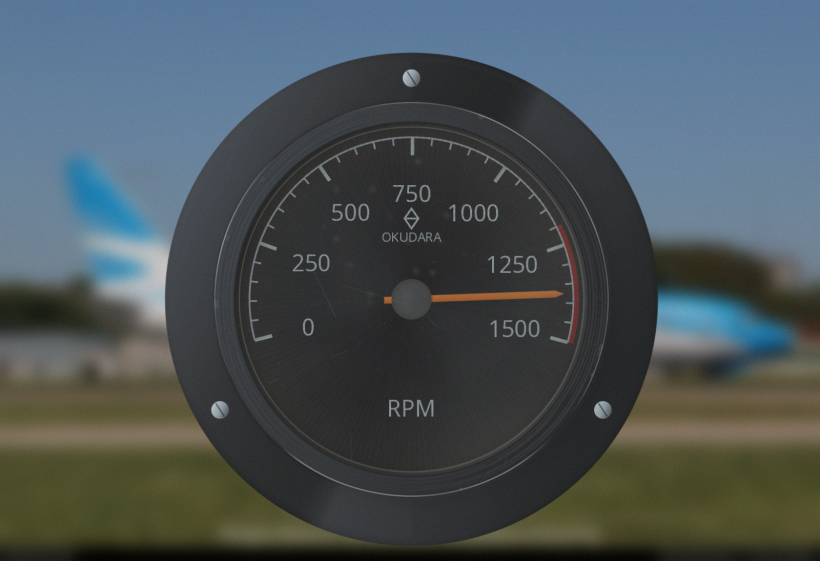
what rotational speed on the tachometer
1375 rpm
